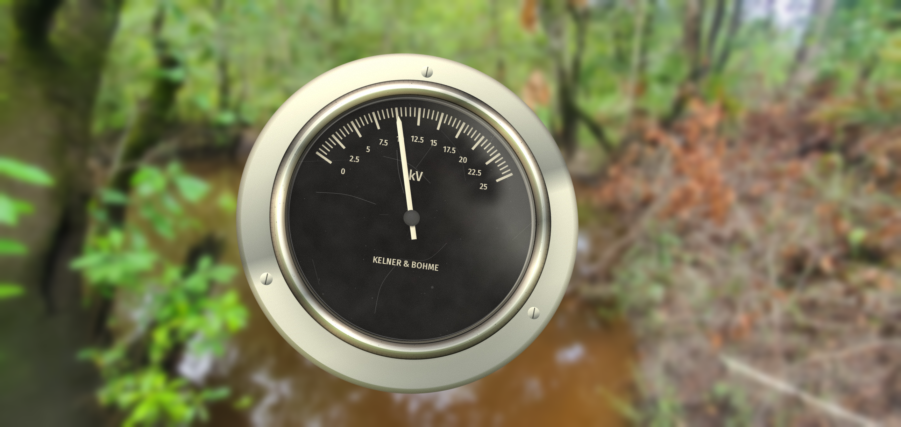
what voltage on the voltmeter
10 kV
